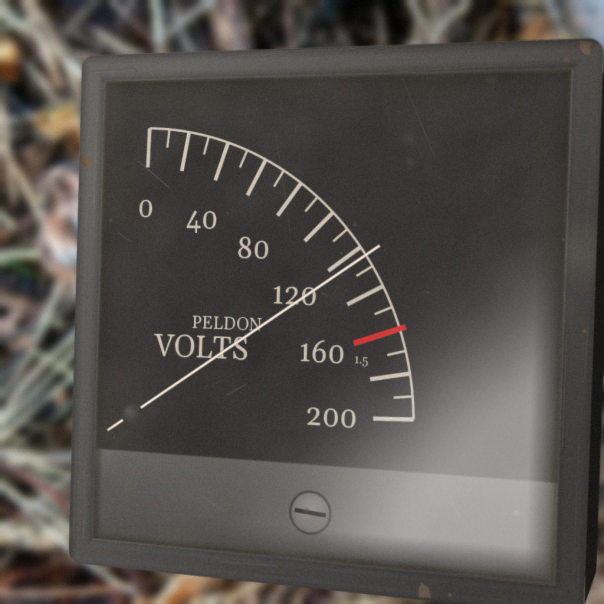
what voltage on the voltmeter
125 V
